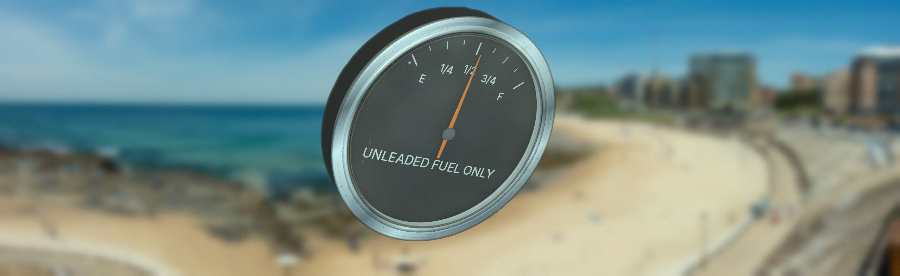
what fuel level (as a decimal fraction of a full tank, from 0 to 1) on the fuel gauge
0.5
